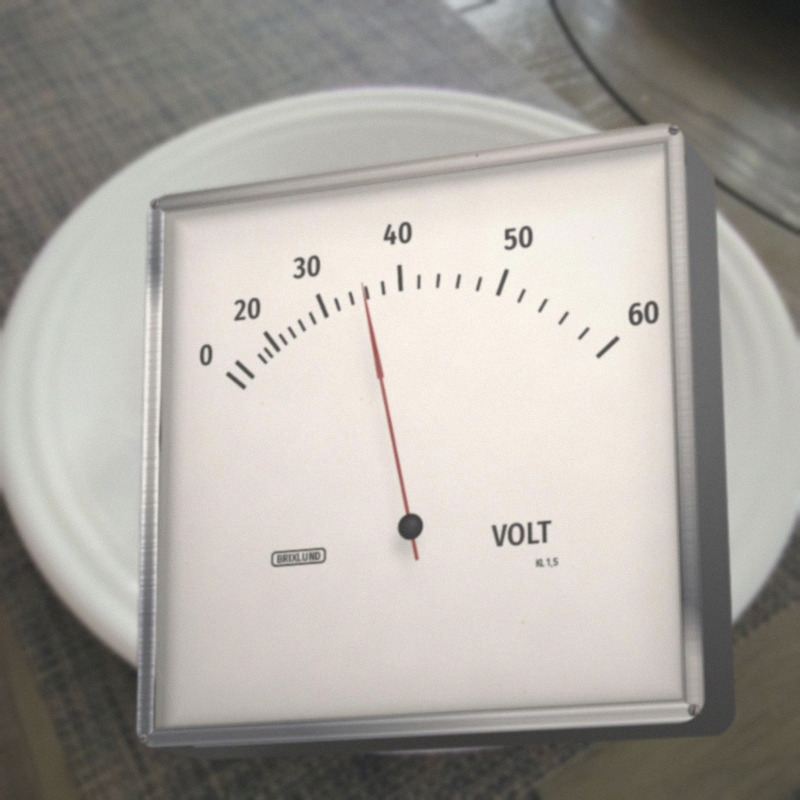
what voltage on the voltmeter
36 V
